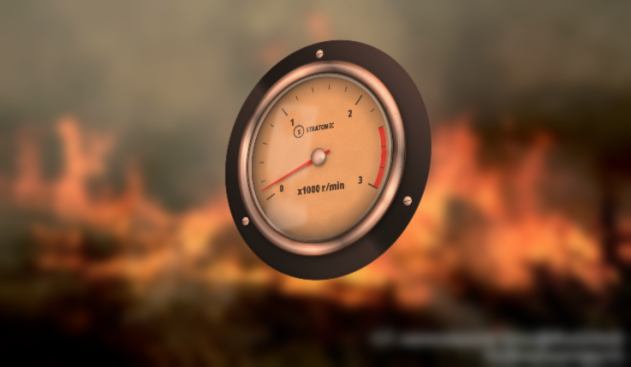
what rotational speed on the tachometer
100 rpm
